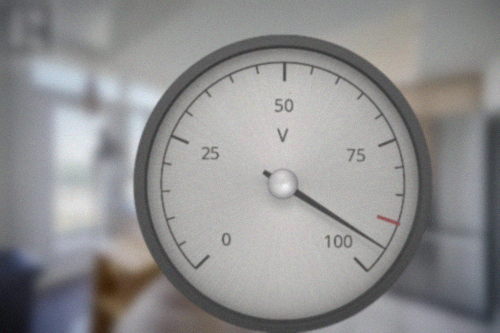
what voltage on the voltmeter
95 V
